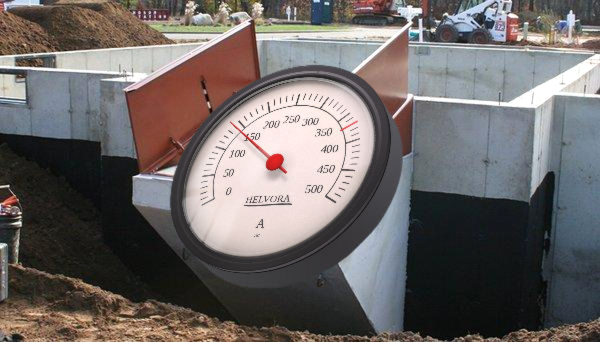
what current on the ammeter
140 A
